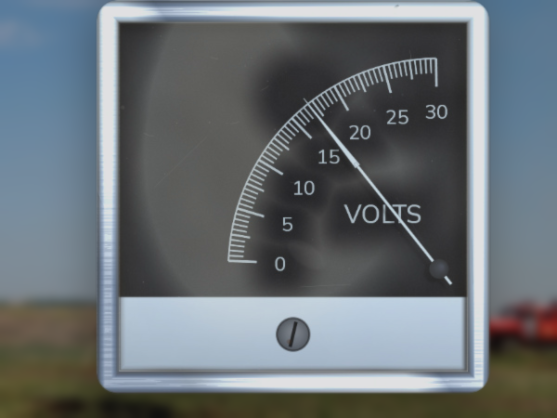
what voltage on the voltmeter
17 V
